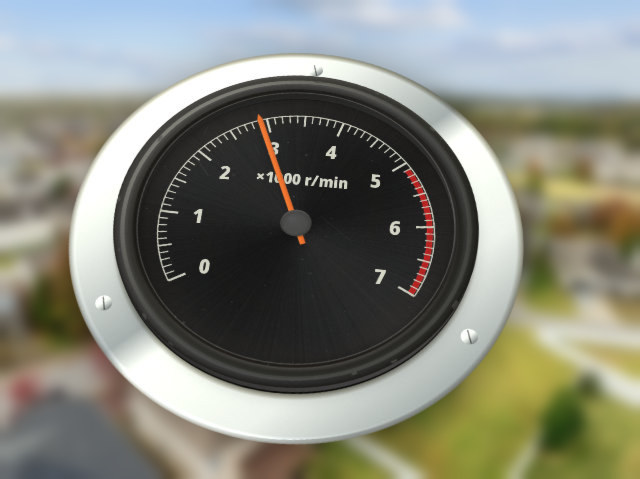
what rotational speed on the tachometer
2900 rpm
